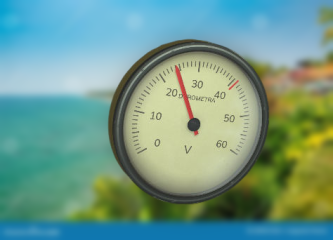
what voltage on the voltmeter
24 V
